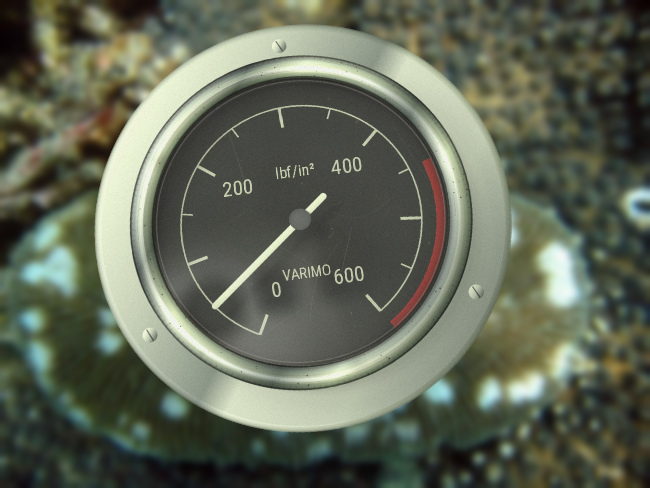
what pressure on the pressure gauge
50 psi
